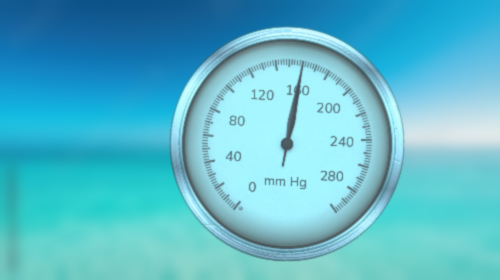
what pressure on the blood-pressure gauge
160 mmHg
